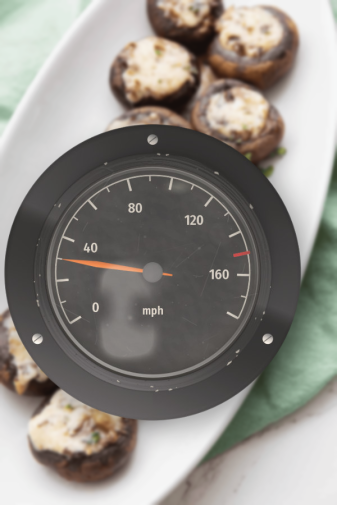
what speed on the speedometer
30 mph
